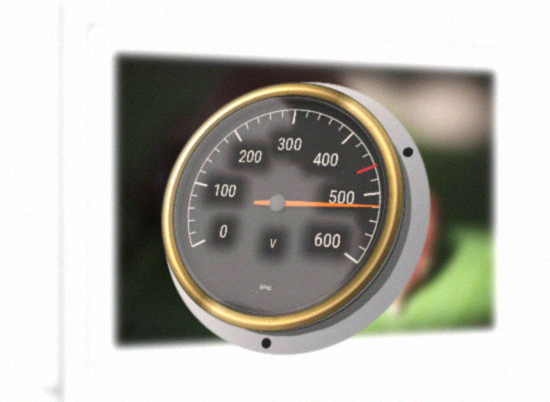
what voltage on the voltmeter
520 V
